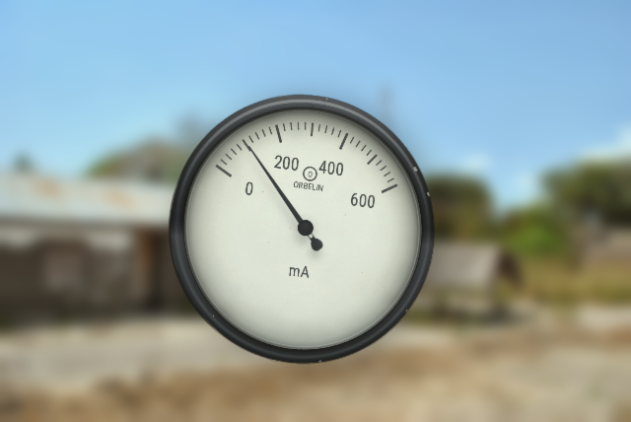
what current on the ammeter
100 mA
